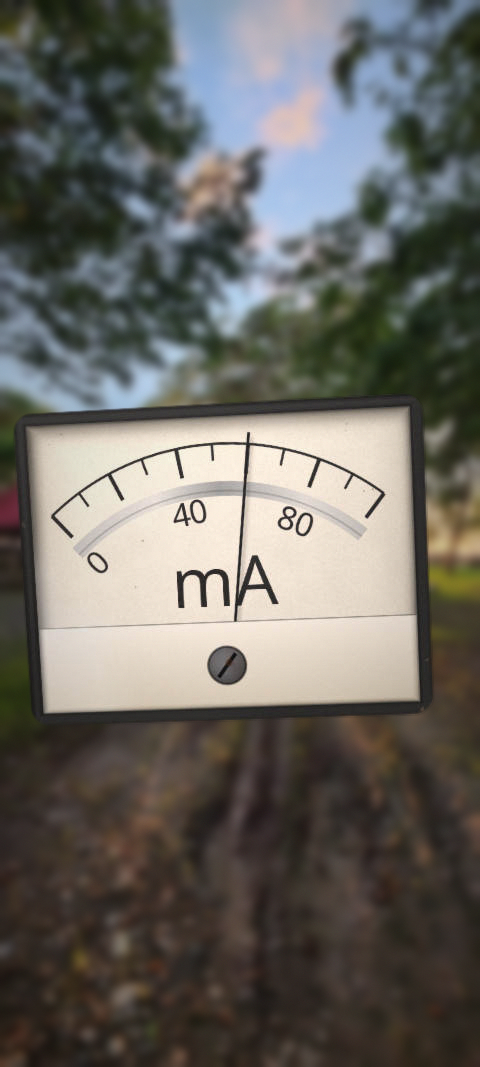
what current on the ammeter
60 mA
